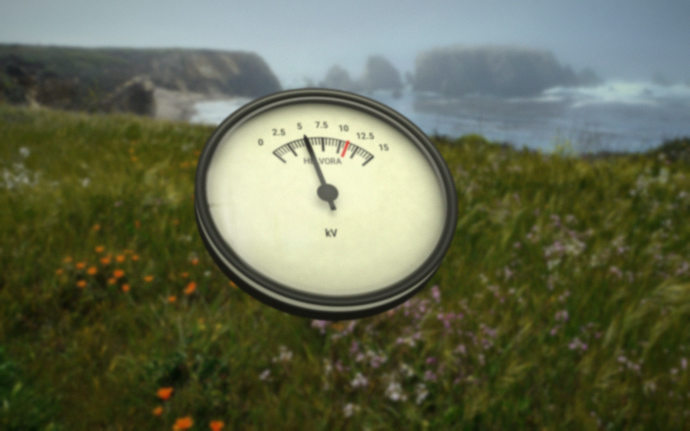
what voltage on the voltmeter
5 kV
